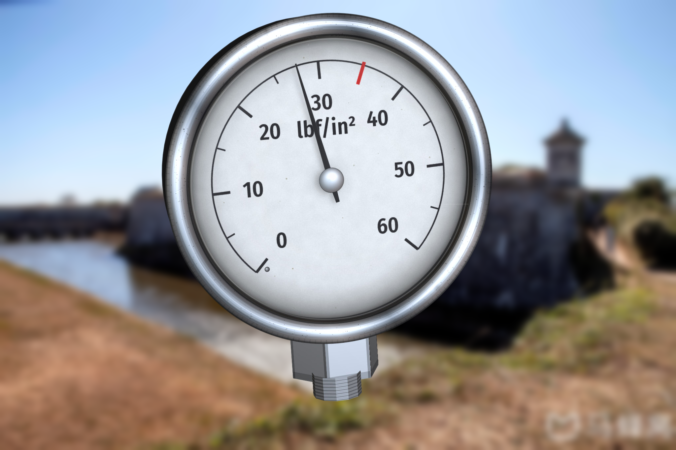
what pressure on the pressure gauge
27.5 psi
